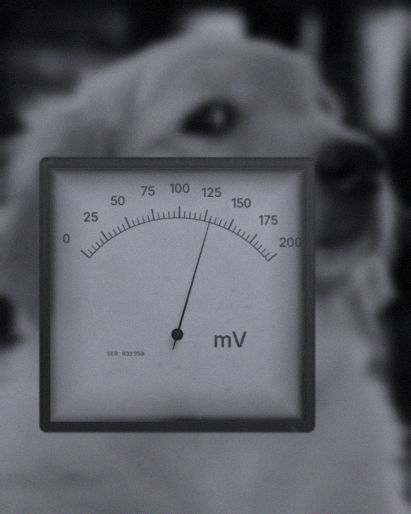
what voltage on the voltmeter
130 mV
